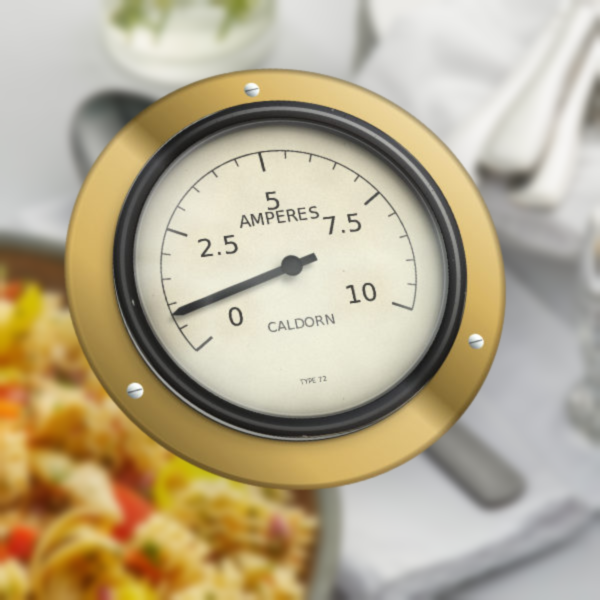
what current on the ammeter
0.75 A
